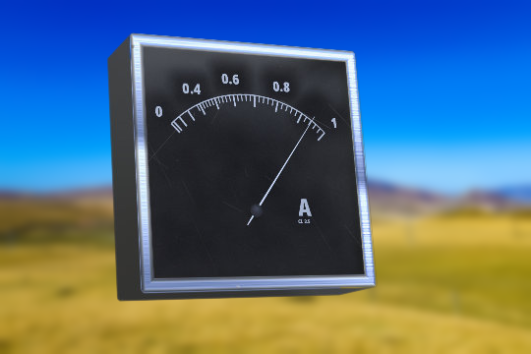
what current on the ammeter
0.94 A
